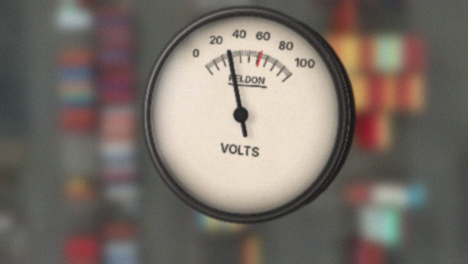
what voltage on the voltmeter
30 V
